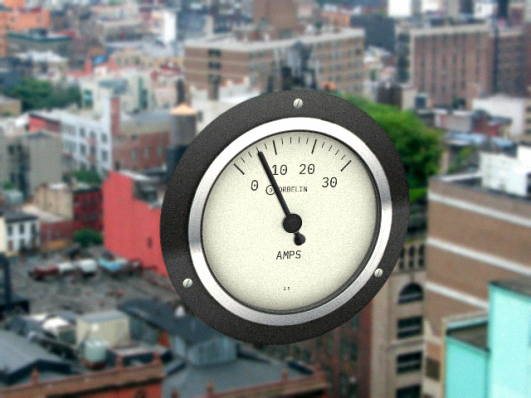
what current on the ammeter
6 A
